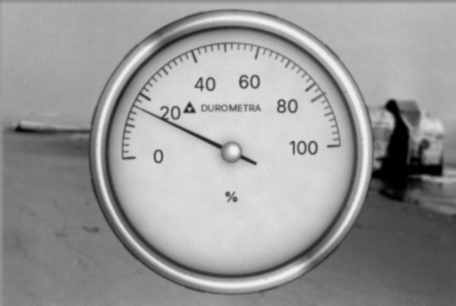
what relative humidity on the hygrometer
16 %
